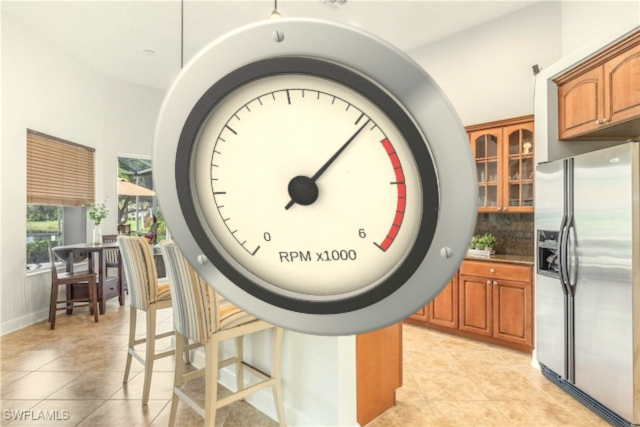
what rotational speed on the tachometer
4100 rpm
